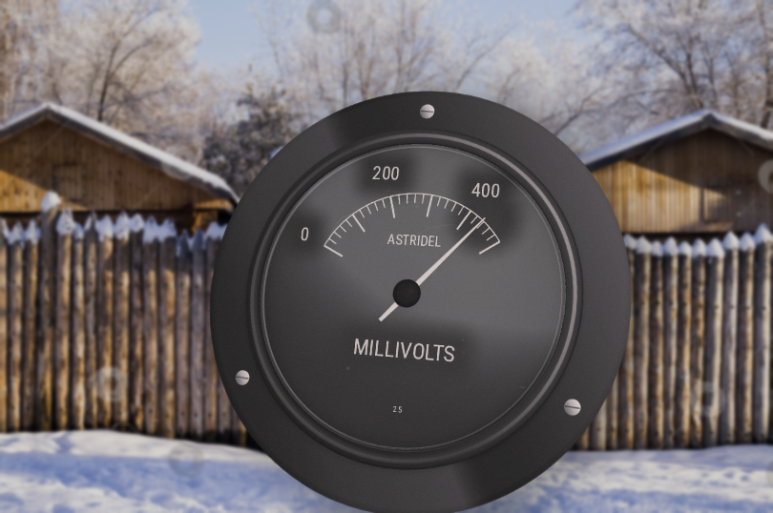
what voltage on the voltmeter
440 mV
